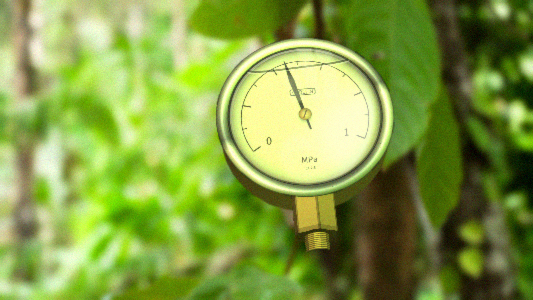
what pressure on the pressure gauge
0.45 MPa
